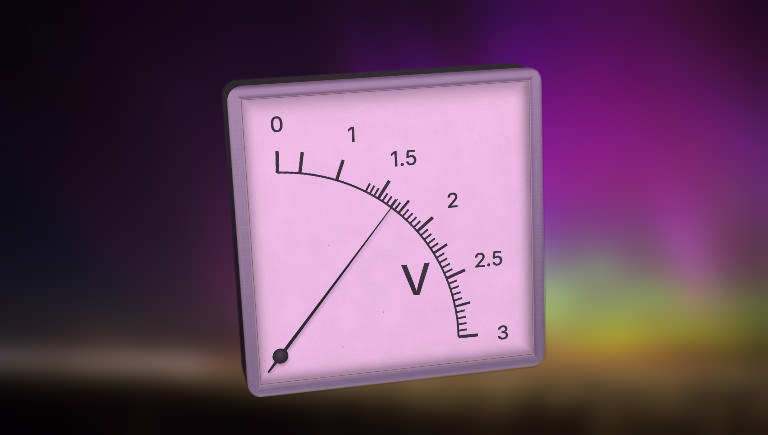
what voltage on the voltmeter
1.65 V
